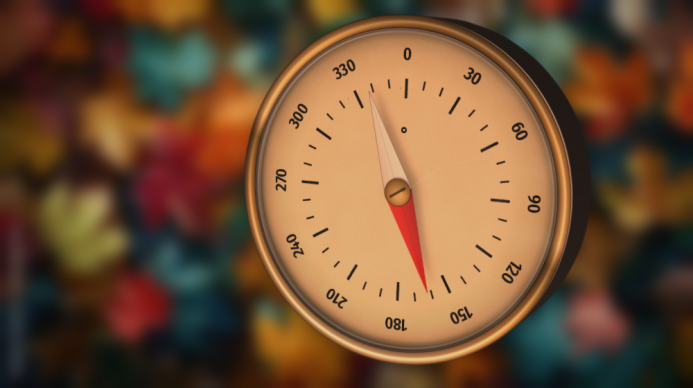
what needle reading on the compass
160 °
